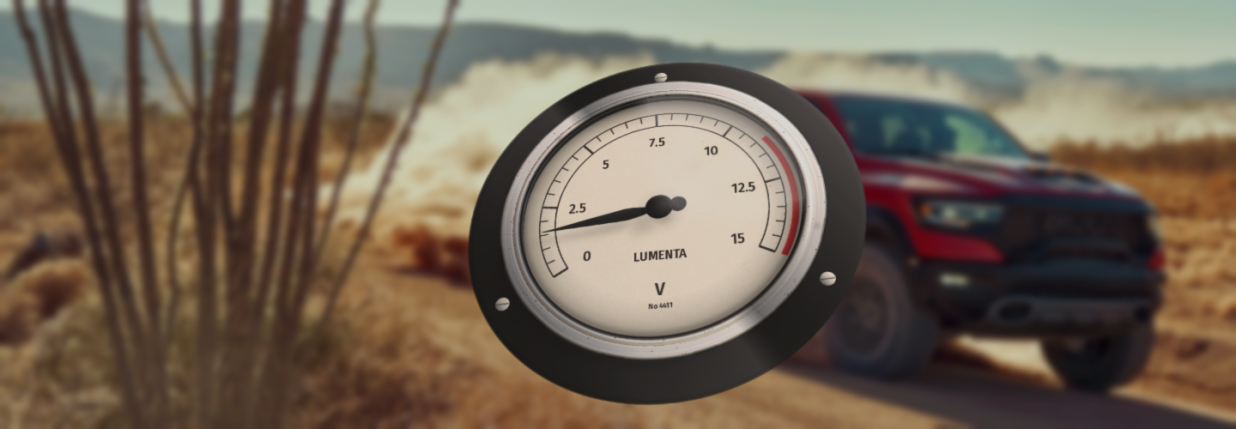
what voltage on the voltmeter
1.5 V
